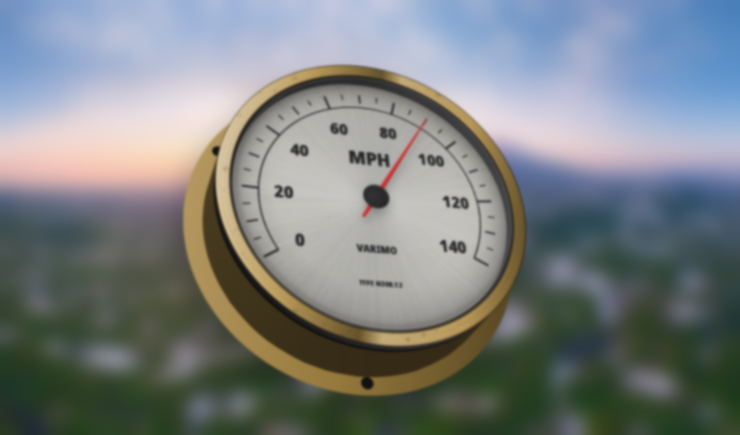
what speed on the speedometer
90 mph
